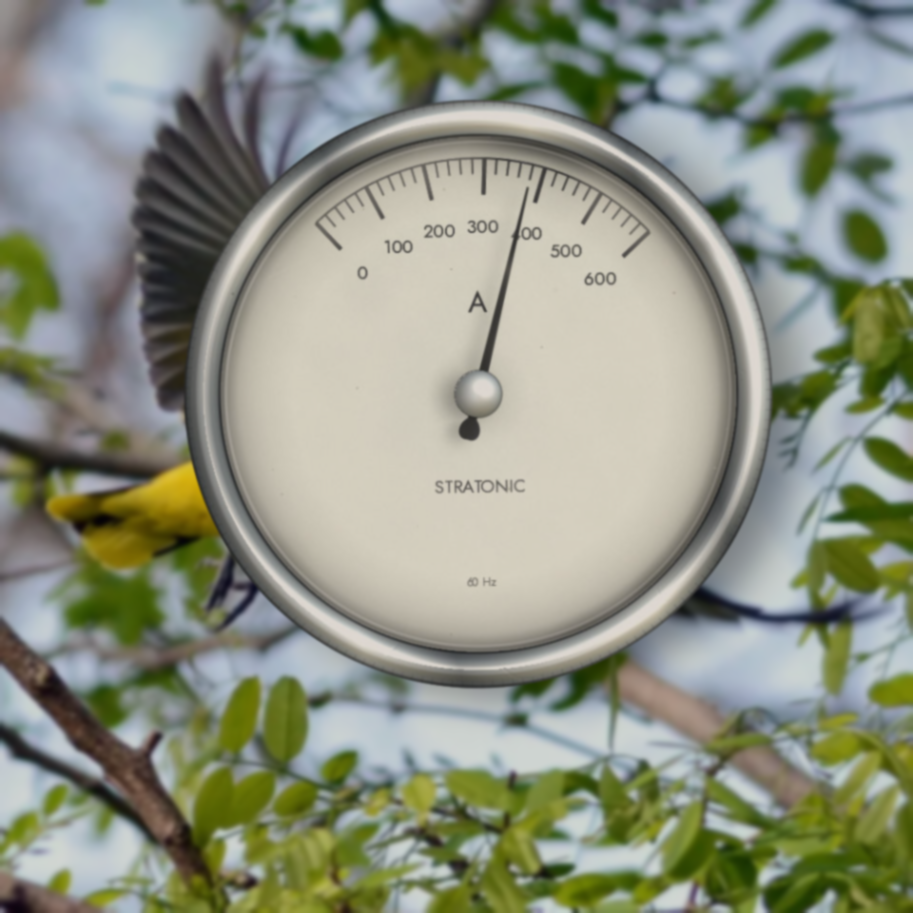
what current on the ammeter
380 A
